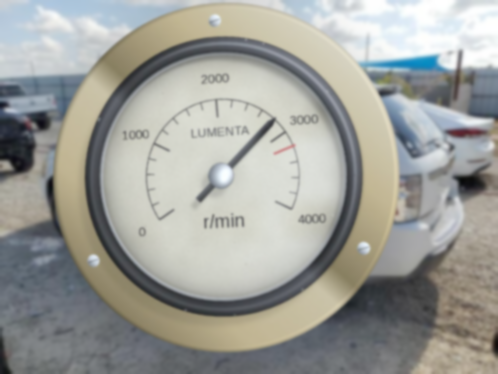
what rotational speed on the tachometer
2800 rpm
